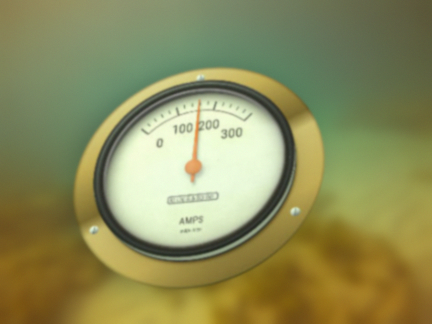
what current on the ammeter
160 A
